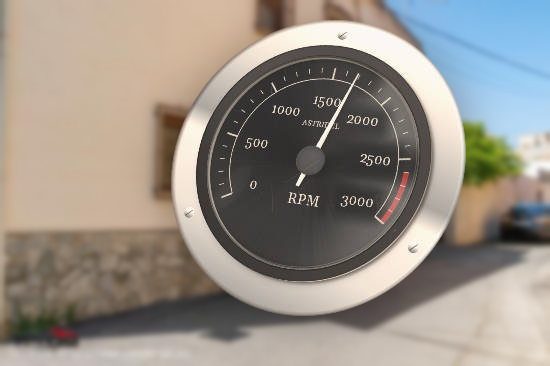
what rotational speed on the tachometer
1700 rpm
